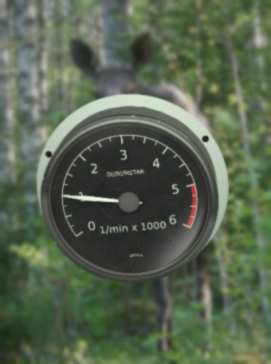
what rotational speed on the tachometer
1000 rpm
